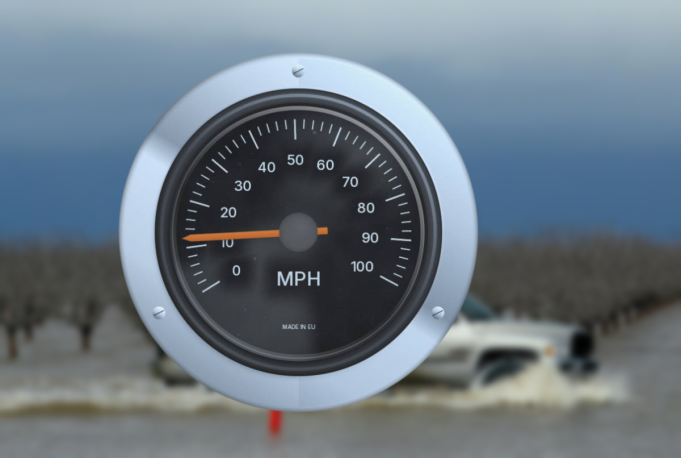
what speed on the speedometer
12 mph
